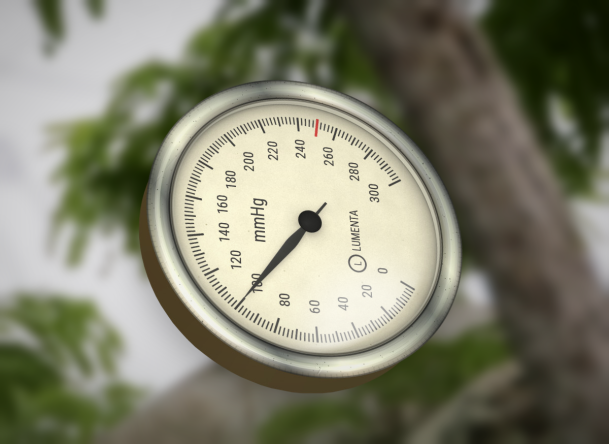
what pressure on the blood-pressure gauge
100 mmHg
